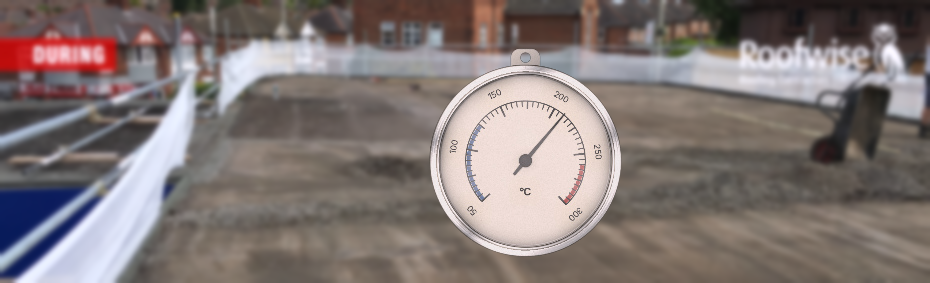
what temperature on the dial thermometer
210 °C
